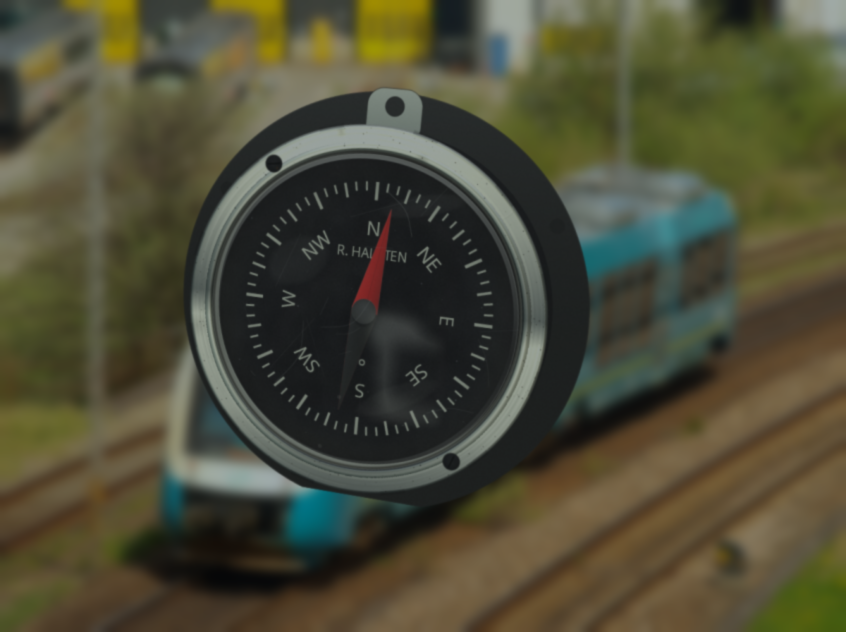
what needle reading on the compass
10 °
